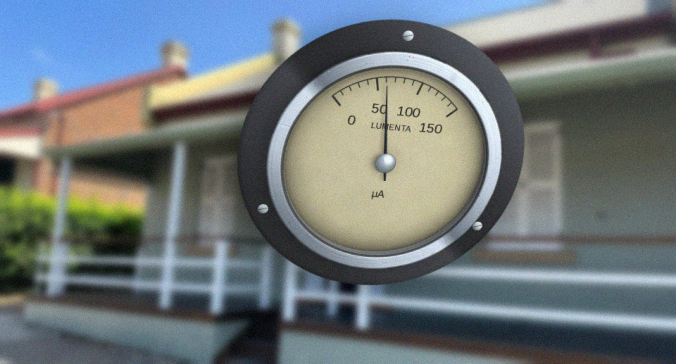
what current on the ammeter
60 µA
